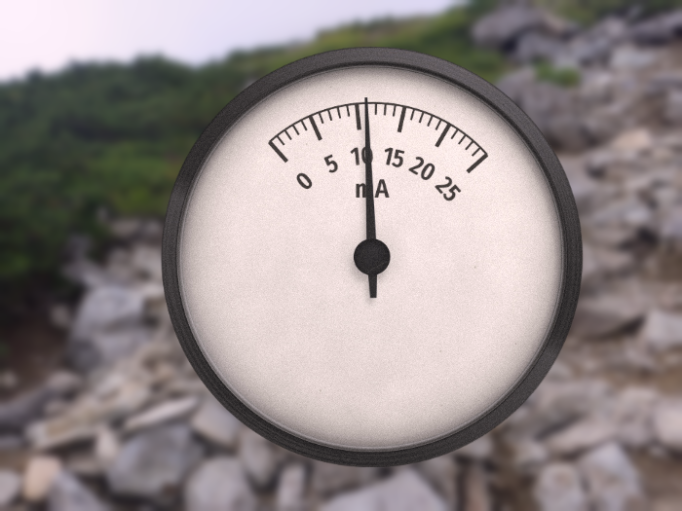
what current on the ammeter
11 mA
